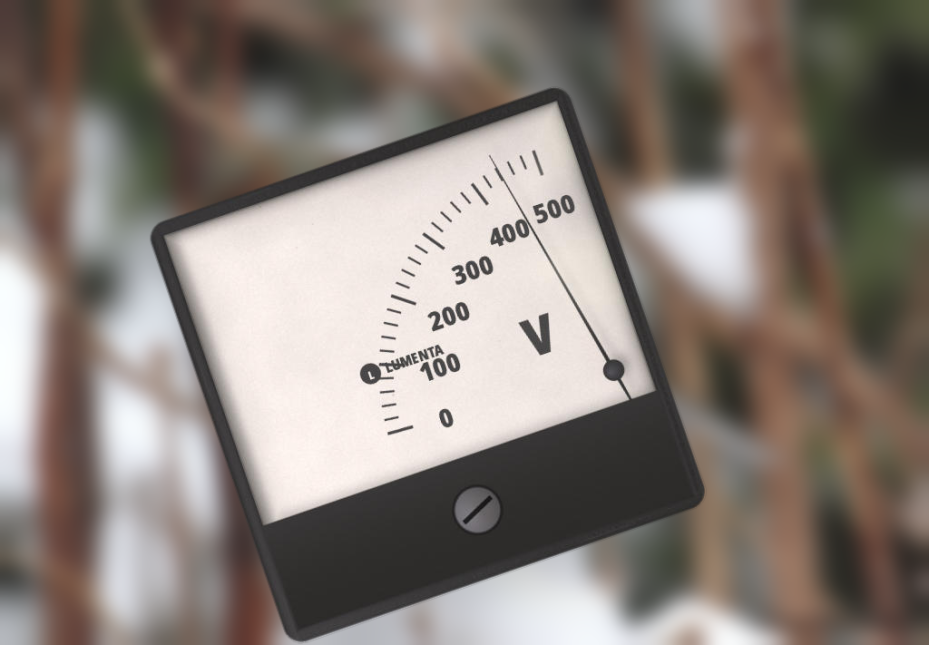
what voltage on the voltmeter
440 V
